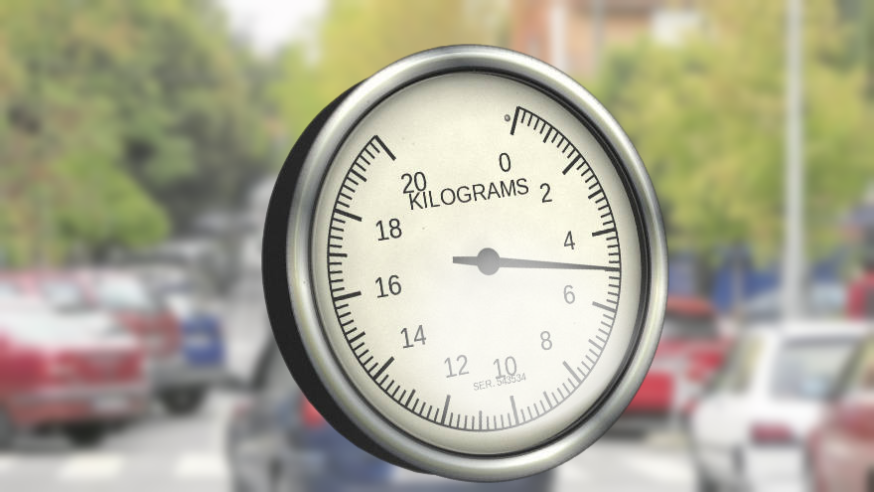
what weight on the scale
5 kg
